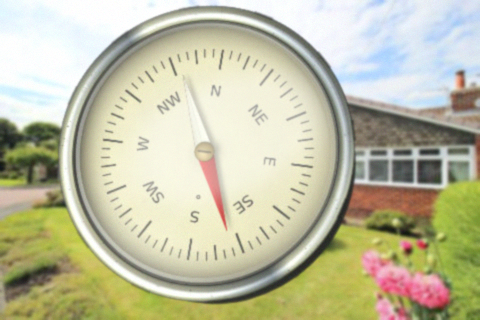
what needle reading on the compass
155 °
